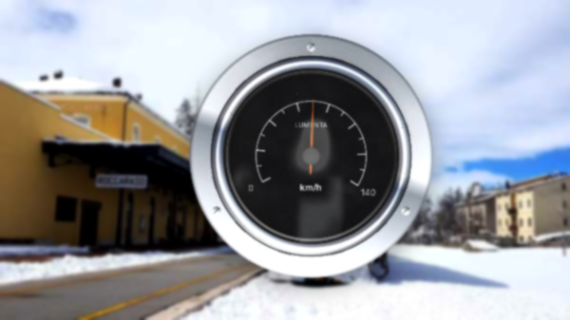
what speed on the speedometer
70 km/h
